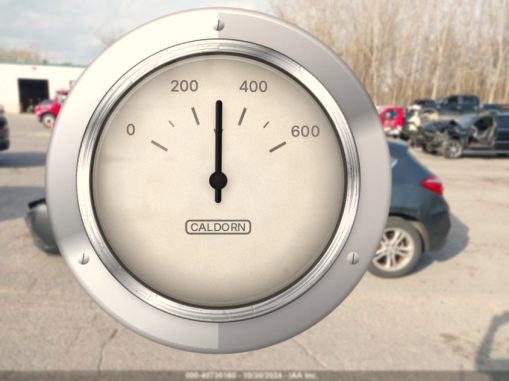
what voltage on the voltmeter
300 V
